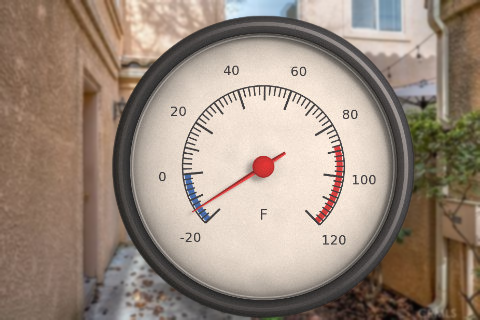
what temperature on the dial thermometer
-14 °F
